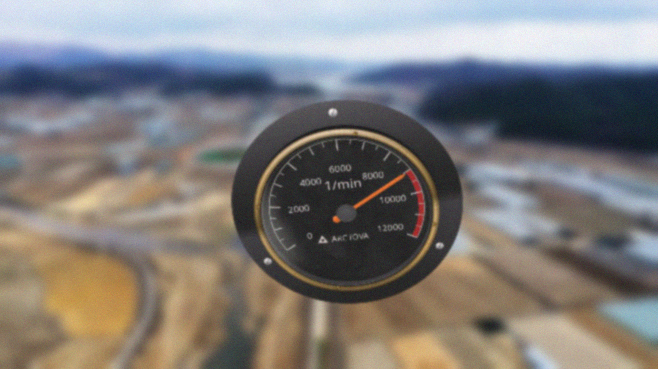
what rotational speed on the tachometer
9000 rpm
